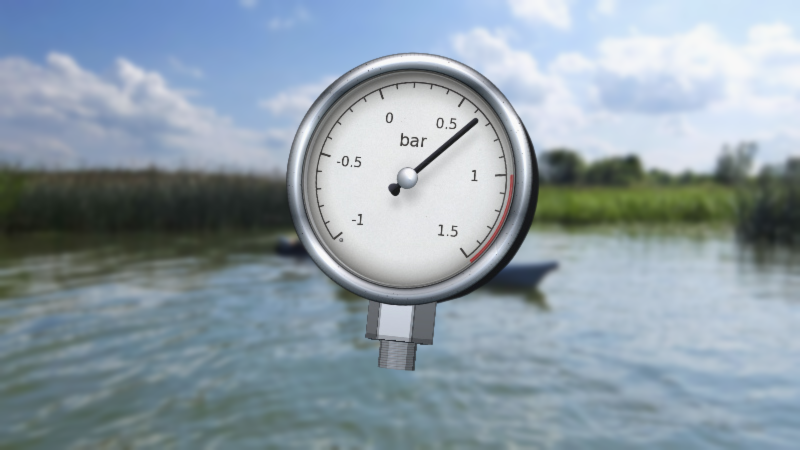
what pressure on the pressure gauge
0.65 bar
